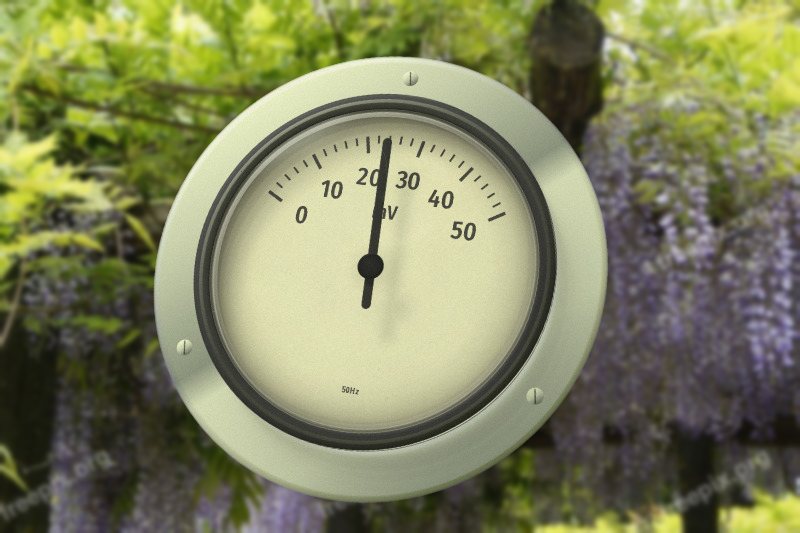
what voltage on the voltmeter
24 mV
